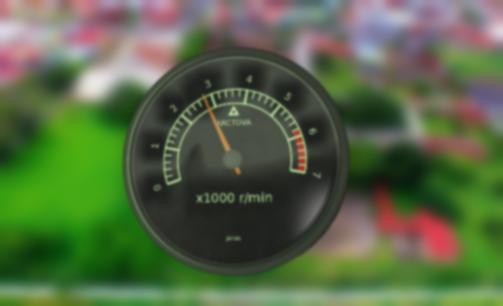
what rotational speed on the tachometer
2800 rpm
